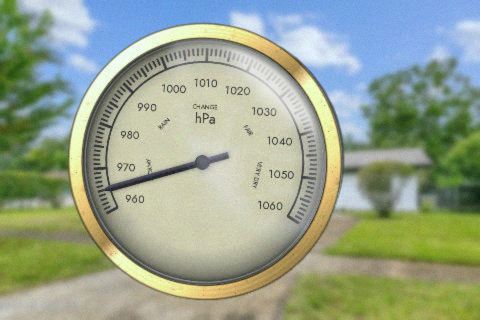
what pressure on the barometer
965 hPa
